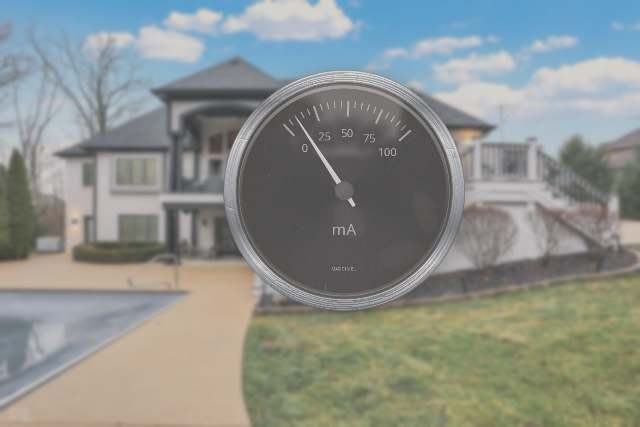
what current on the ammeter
10 mA
